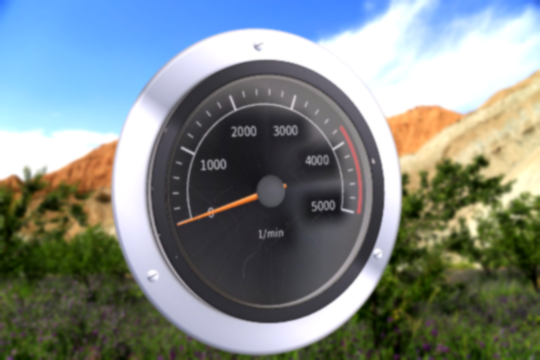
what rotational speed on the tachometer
0 rpm
